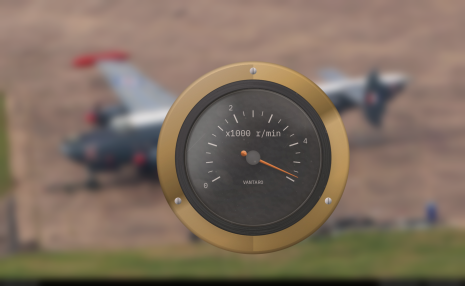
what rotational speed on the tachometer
4875 rpm
